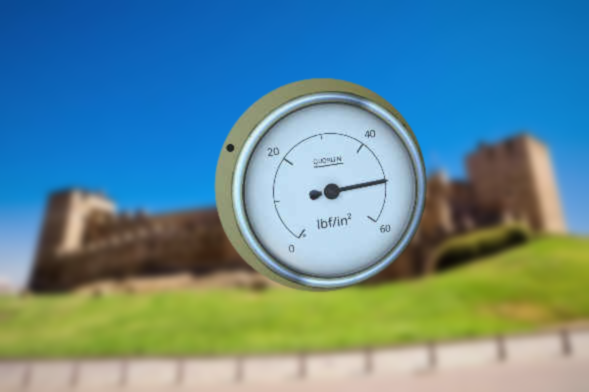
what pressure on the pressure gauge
50 psi
